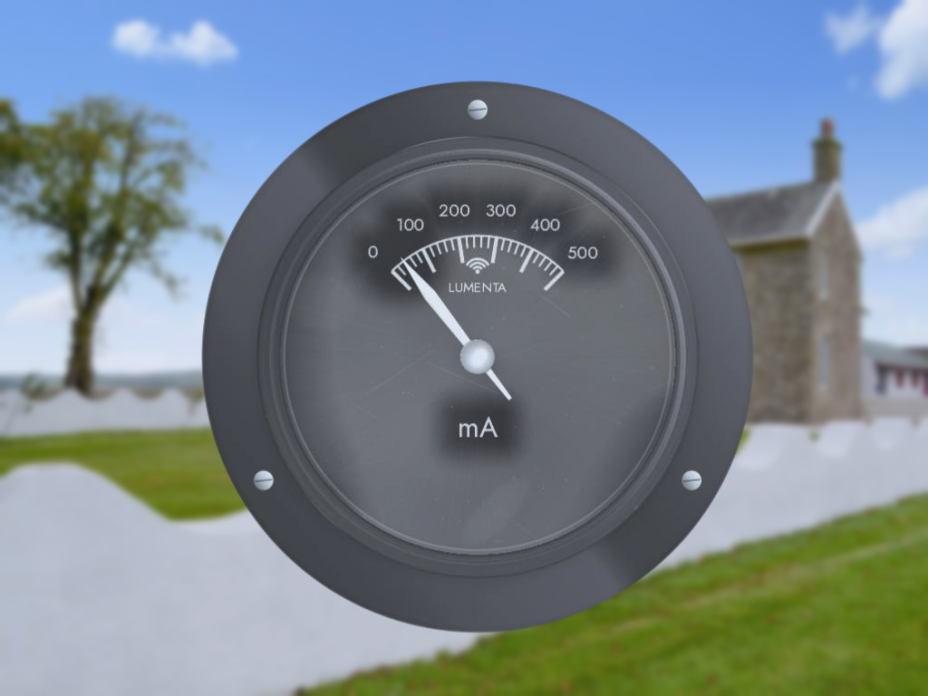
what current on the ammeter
40 mA
